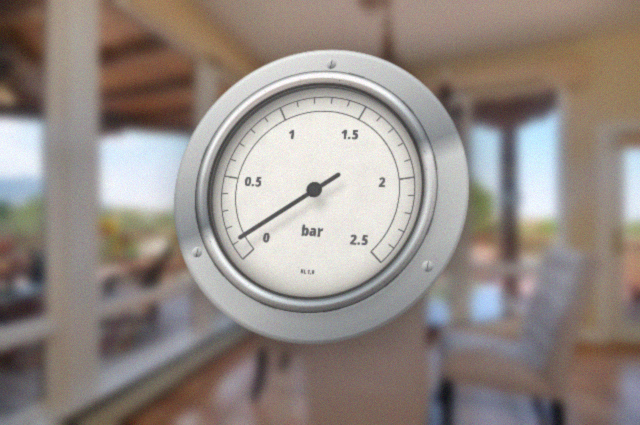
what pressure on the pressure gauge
0.1 bar
